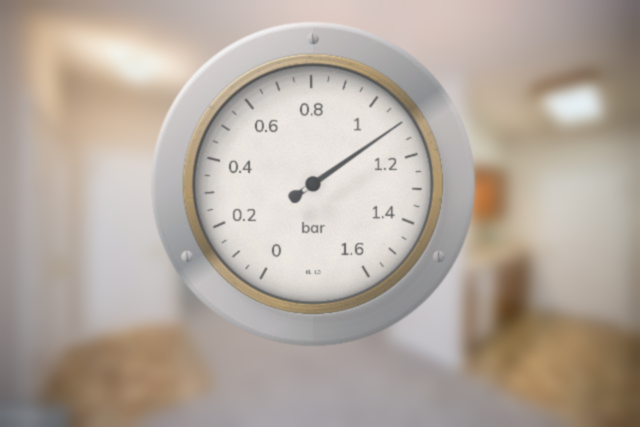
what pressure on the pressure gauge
1.1 bar
